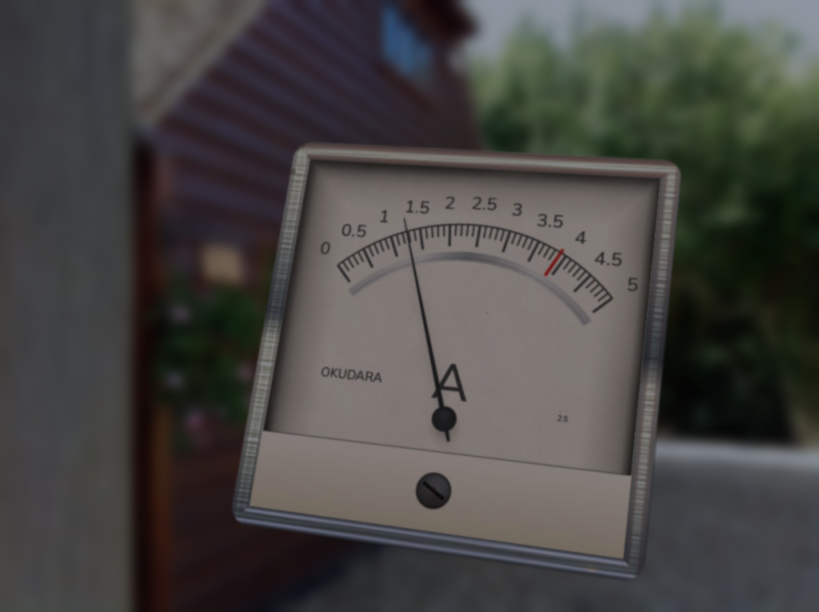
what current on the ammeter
1.3 A
